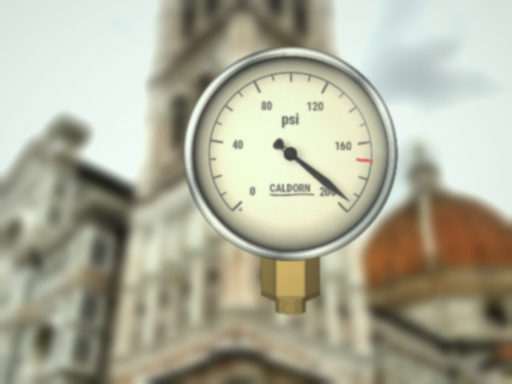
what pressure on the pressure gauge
195 psi
